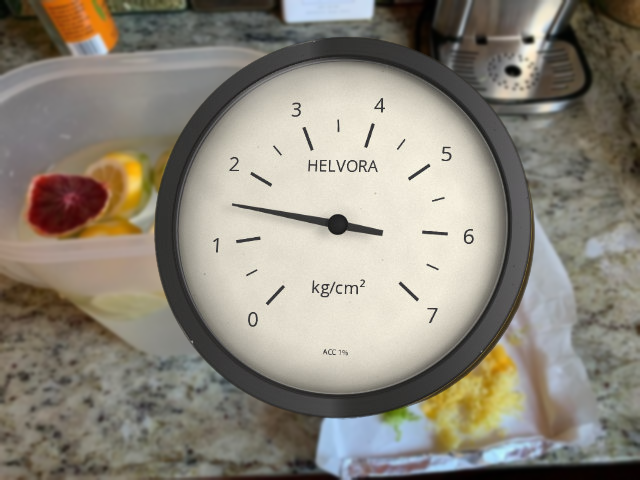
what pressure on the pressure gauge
1.5 kg/cm²
